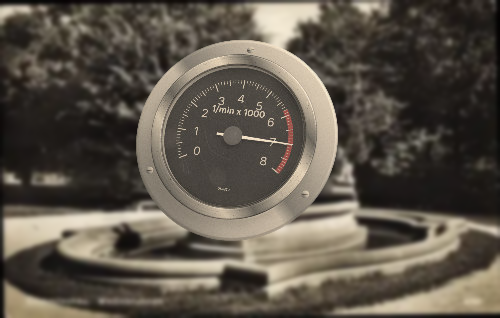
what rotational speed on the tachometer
7000 rpm
